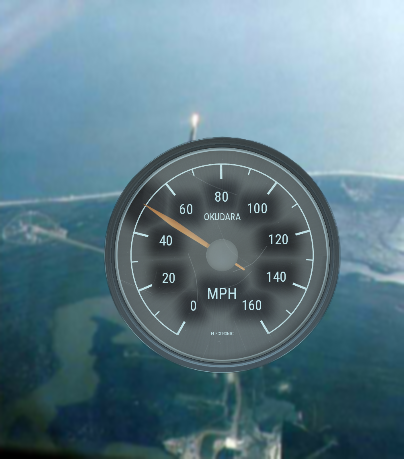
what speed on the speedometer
50 mph
